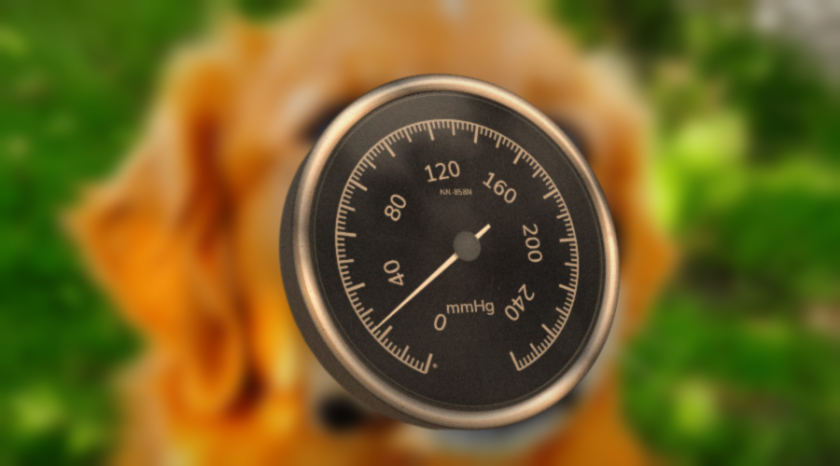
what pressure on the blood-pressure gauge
24 mmHg
